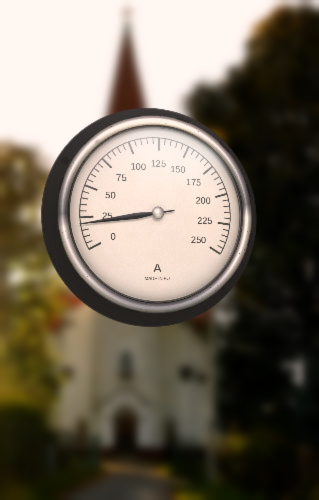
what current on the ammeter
20 A
